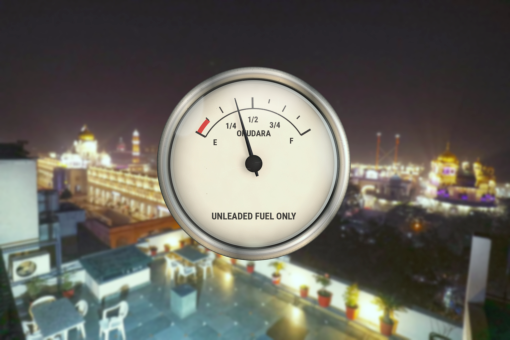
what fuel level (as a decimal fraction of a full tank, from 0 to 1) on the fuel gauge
0.375
